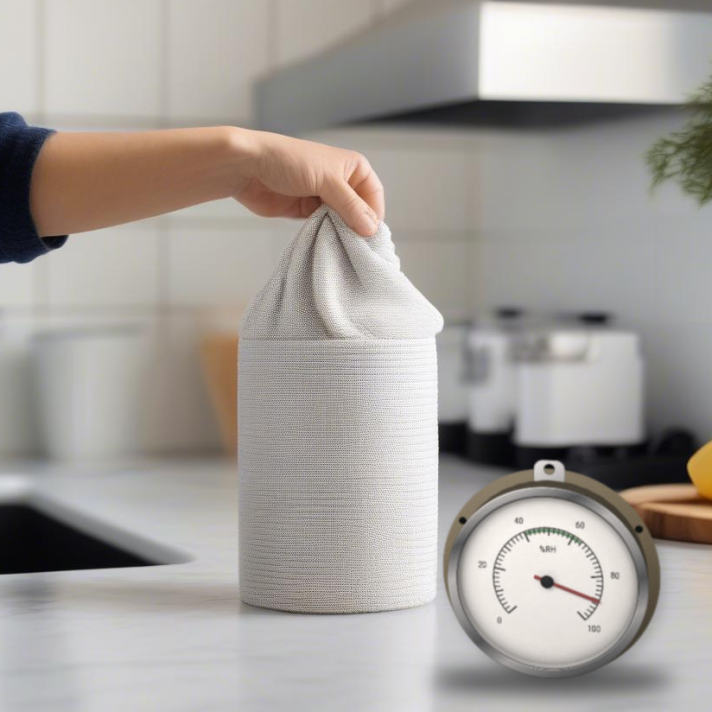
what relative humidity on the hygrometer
90 %
